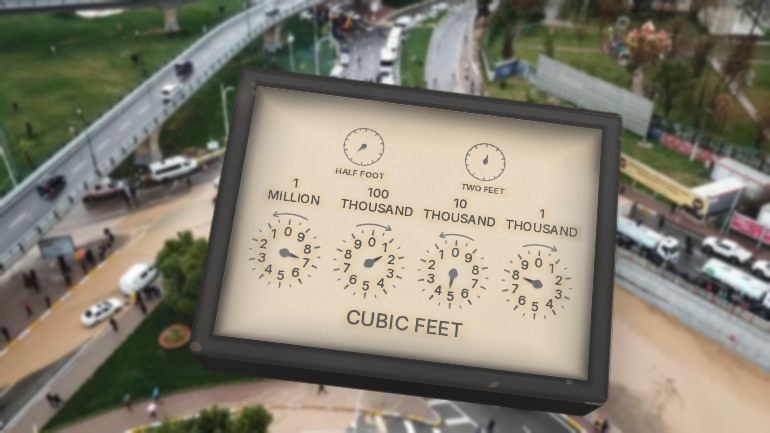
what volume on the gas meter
714800 ft³
